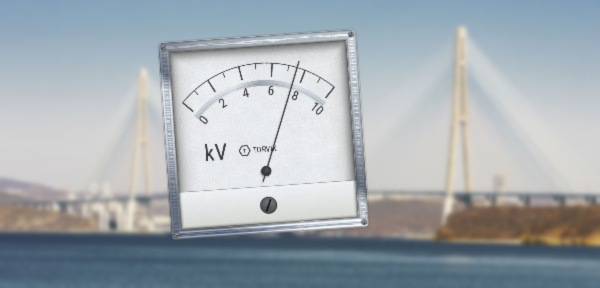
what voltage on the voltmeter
7.5 kV
